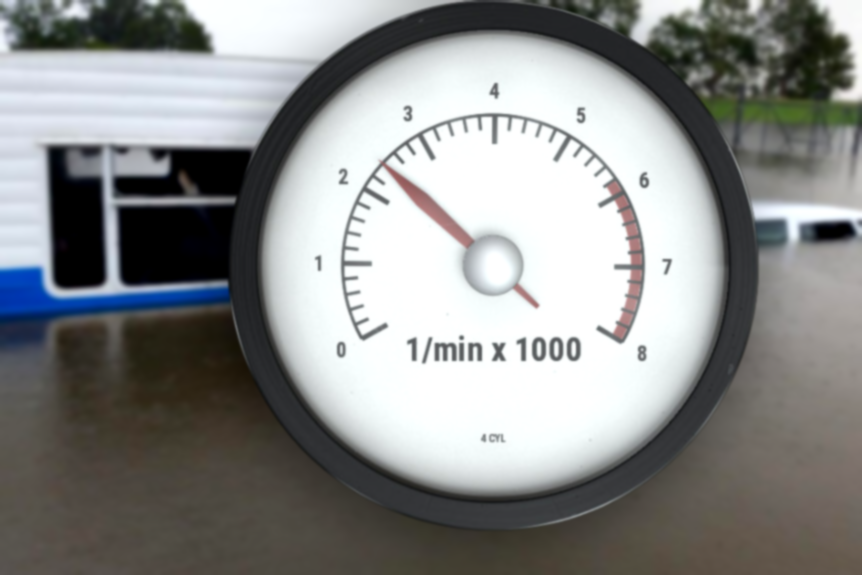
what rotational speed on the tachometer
2400 rpm
